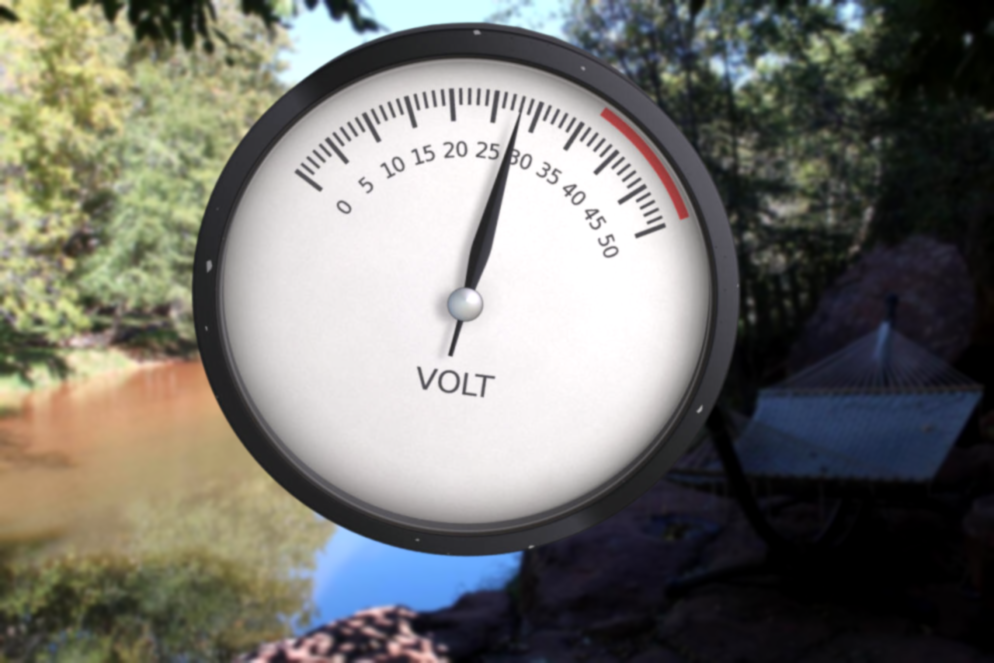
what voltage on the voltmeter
28 V
